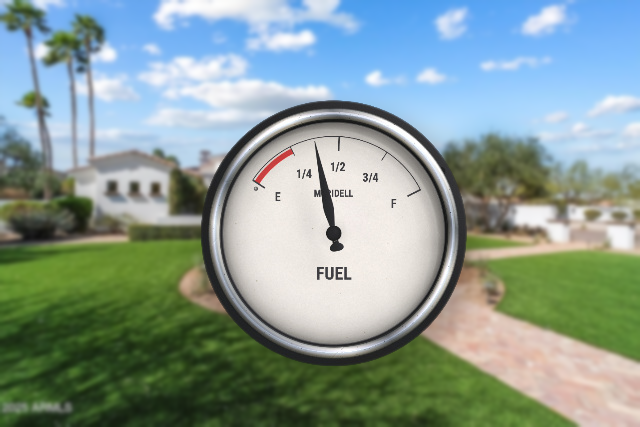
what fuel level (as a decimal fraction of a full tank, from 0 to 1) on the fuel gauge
0.375
